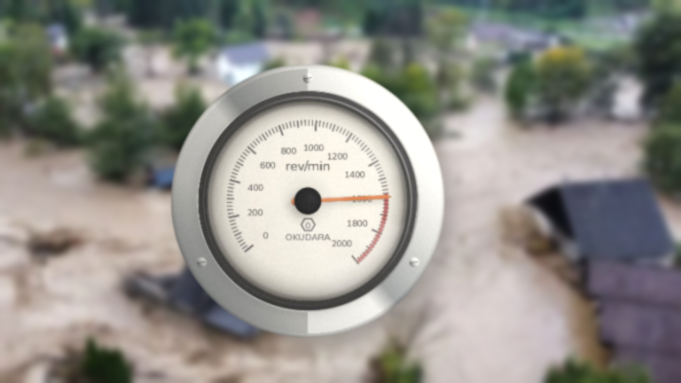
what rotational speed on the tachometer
1600 rpm
